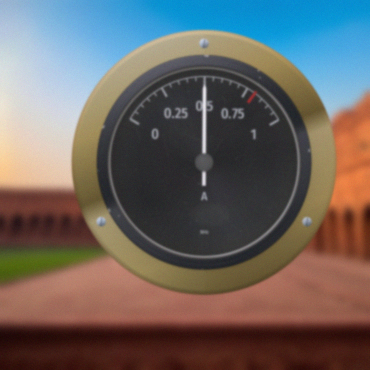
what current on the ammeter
0.5 A
